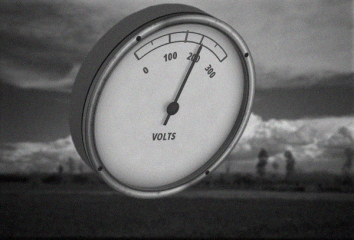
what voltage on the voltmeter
200 V
